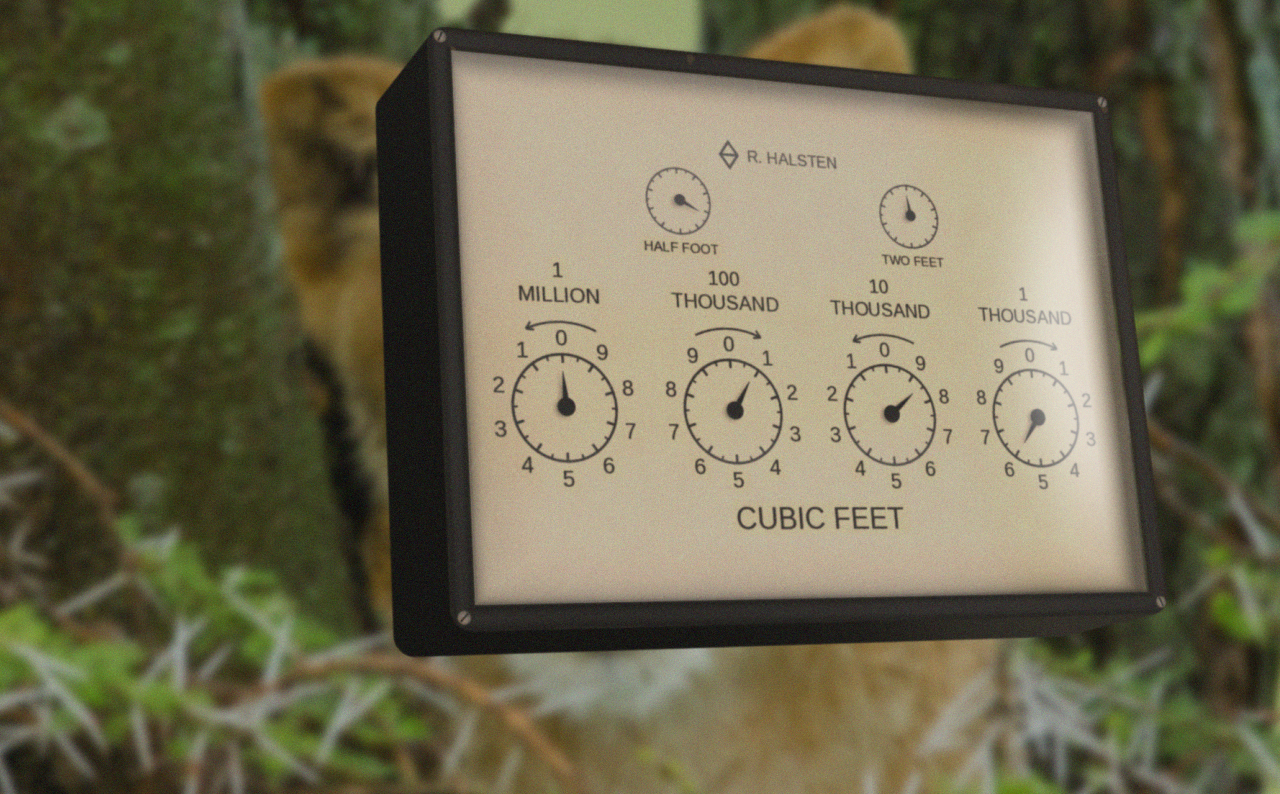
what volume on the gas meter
8600 ft³
